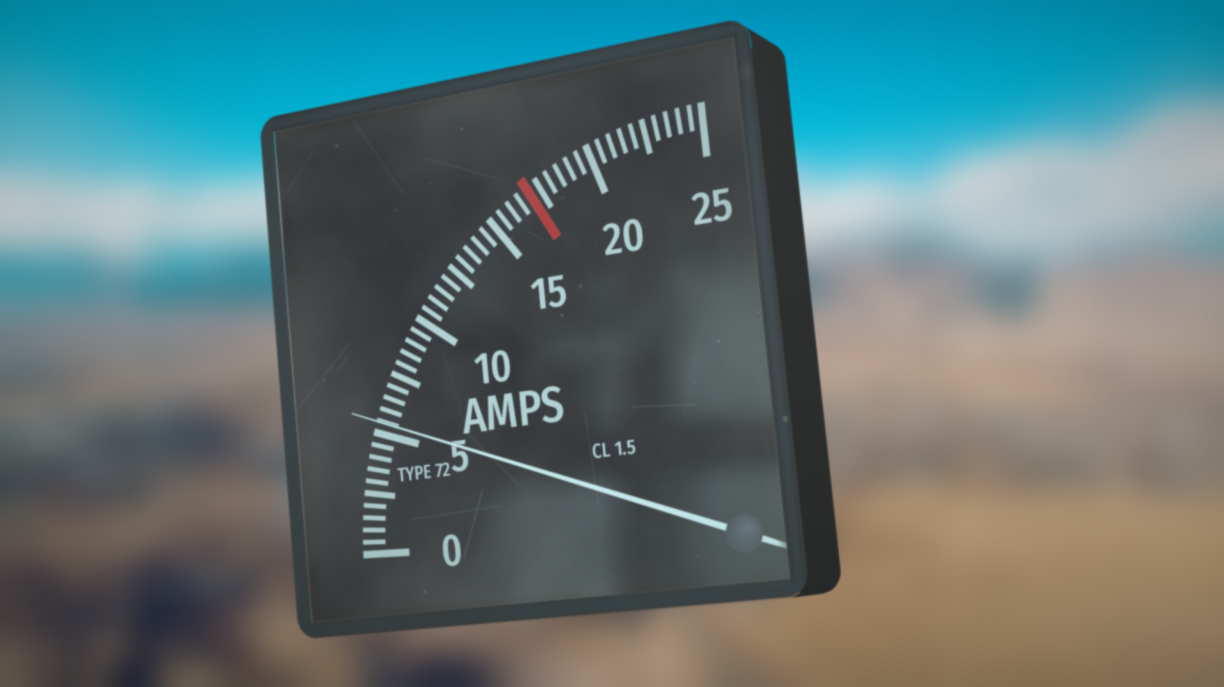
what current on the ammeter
5.5 A
